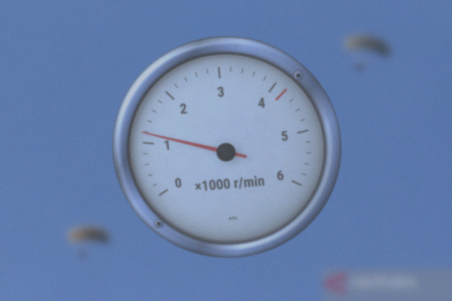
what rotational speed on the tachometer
1200 rpm
